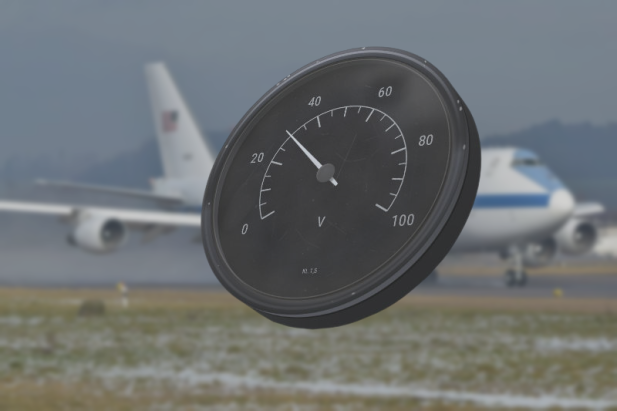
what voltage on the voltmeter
30 V
